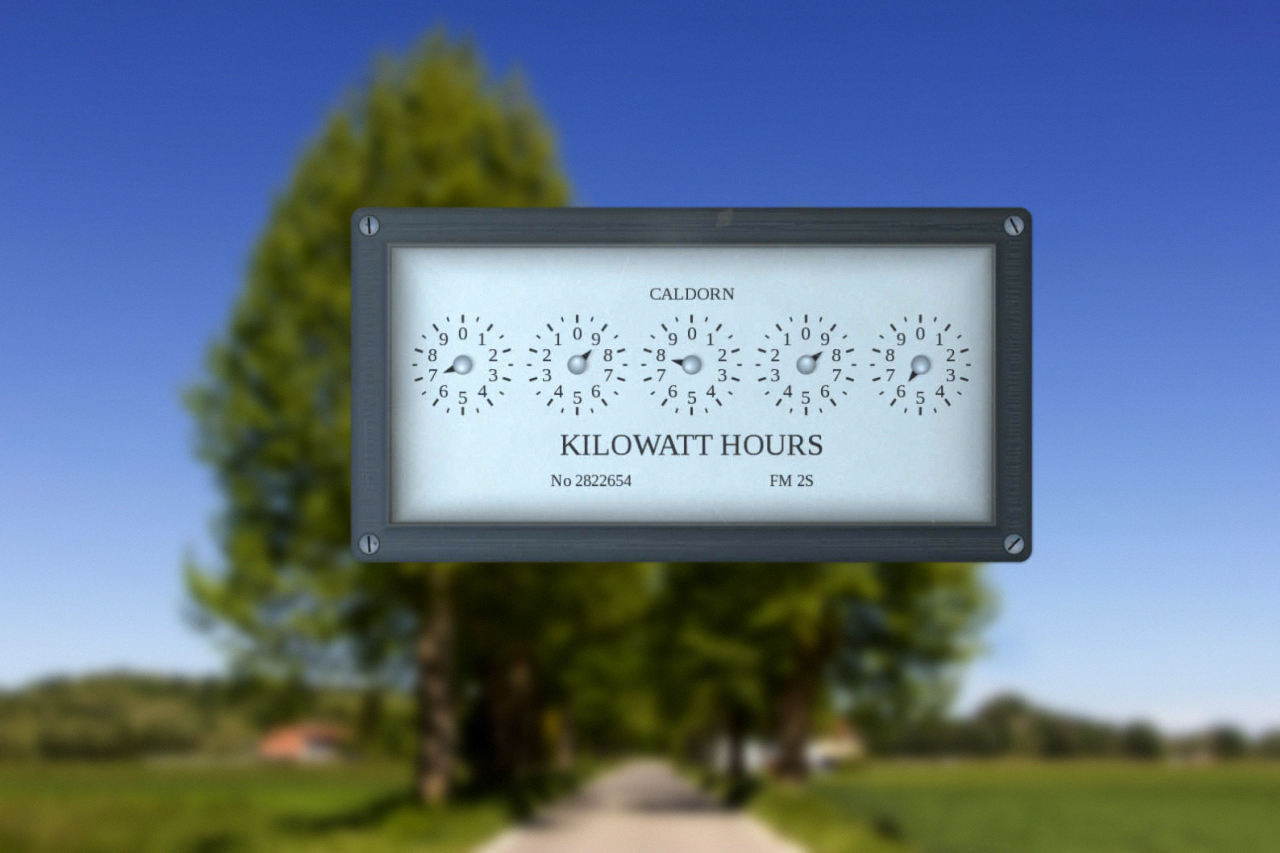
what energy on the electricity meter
68786 kWh
